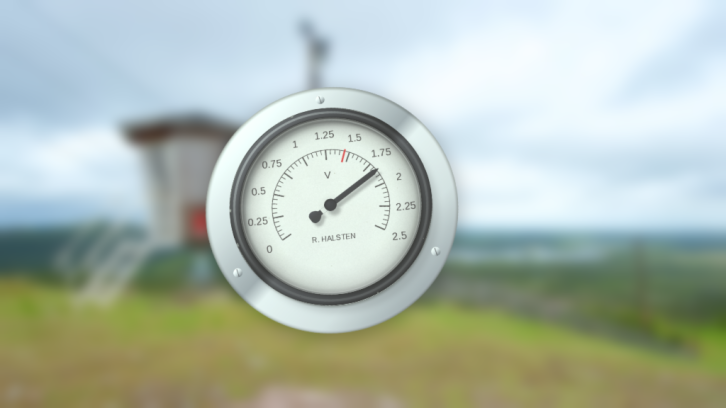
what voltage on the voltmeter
1.85 V
